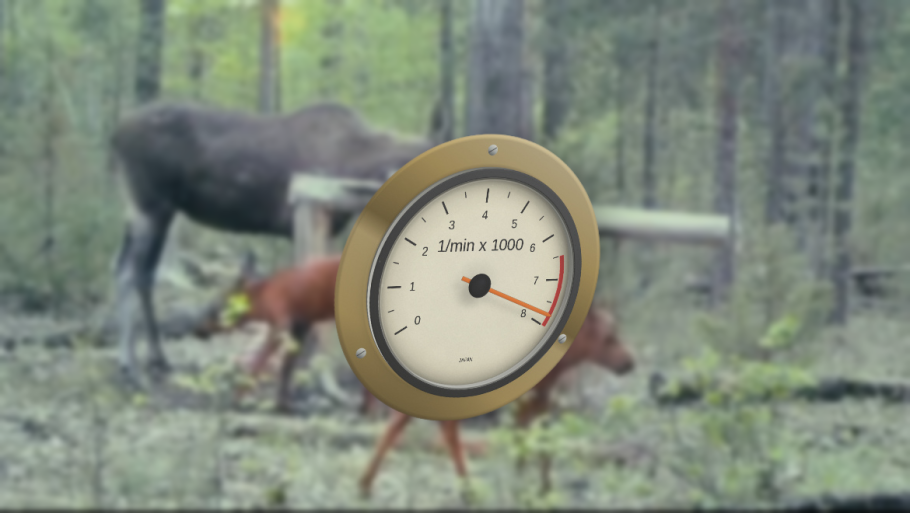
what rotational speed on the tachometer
7750 rpm
